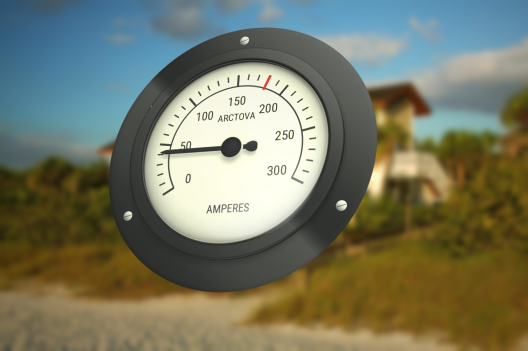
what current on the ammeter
40 A
